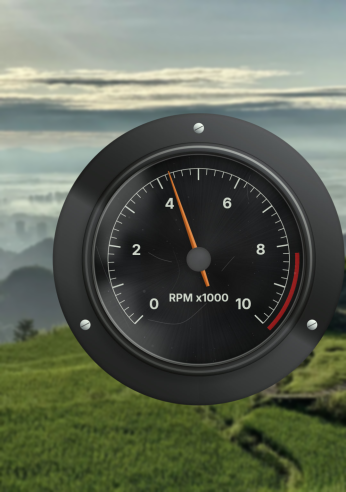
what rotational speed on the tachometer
4300 rpm
